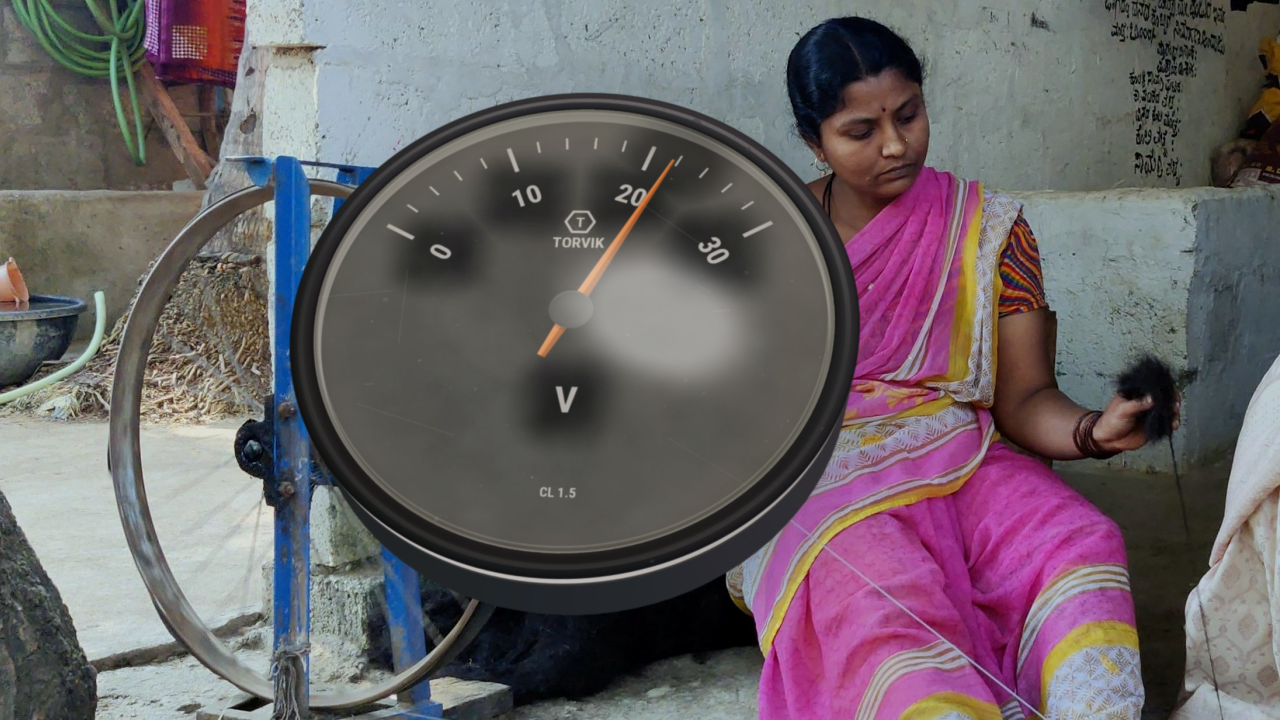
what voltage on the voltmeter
22 V
